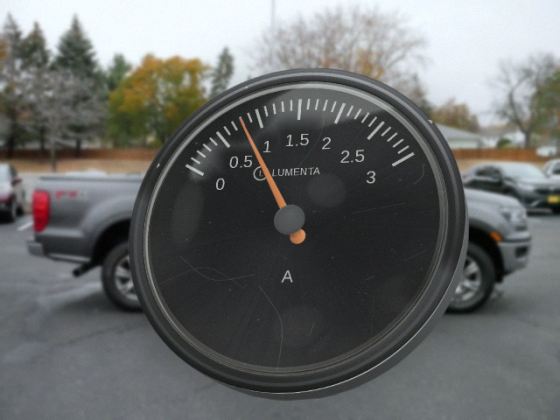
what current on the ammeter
0.8 A
